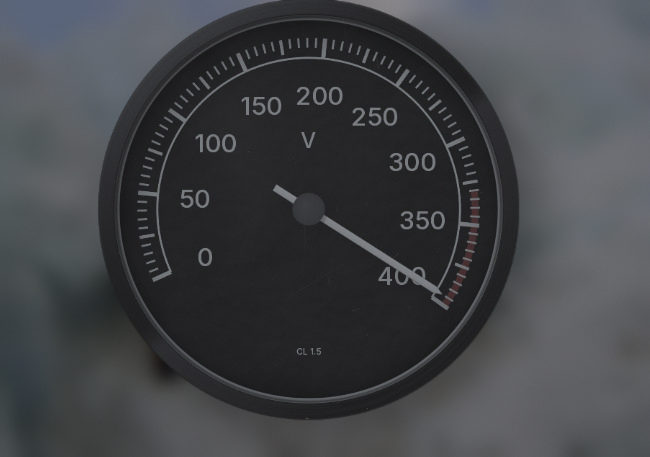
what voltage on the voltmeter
395 V
